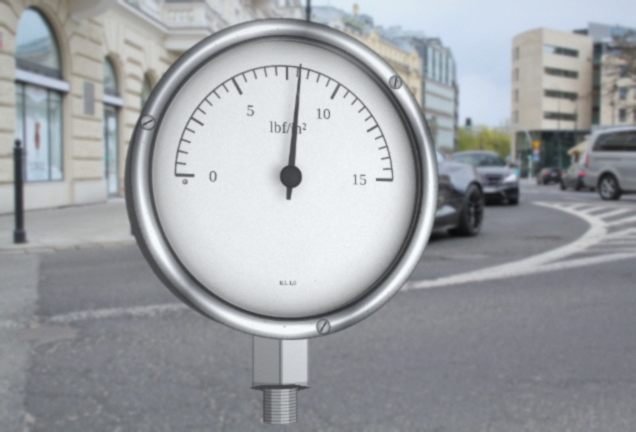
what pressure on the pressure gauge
8 psi
